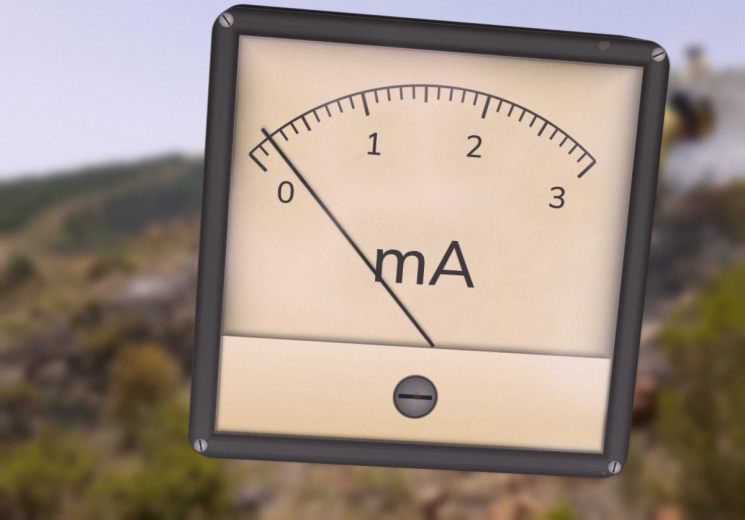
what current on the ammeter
0.2 mA
